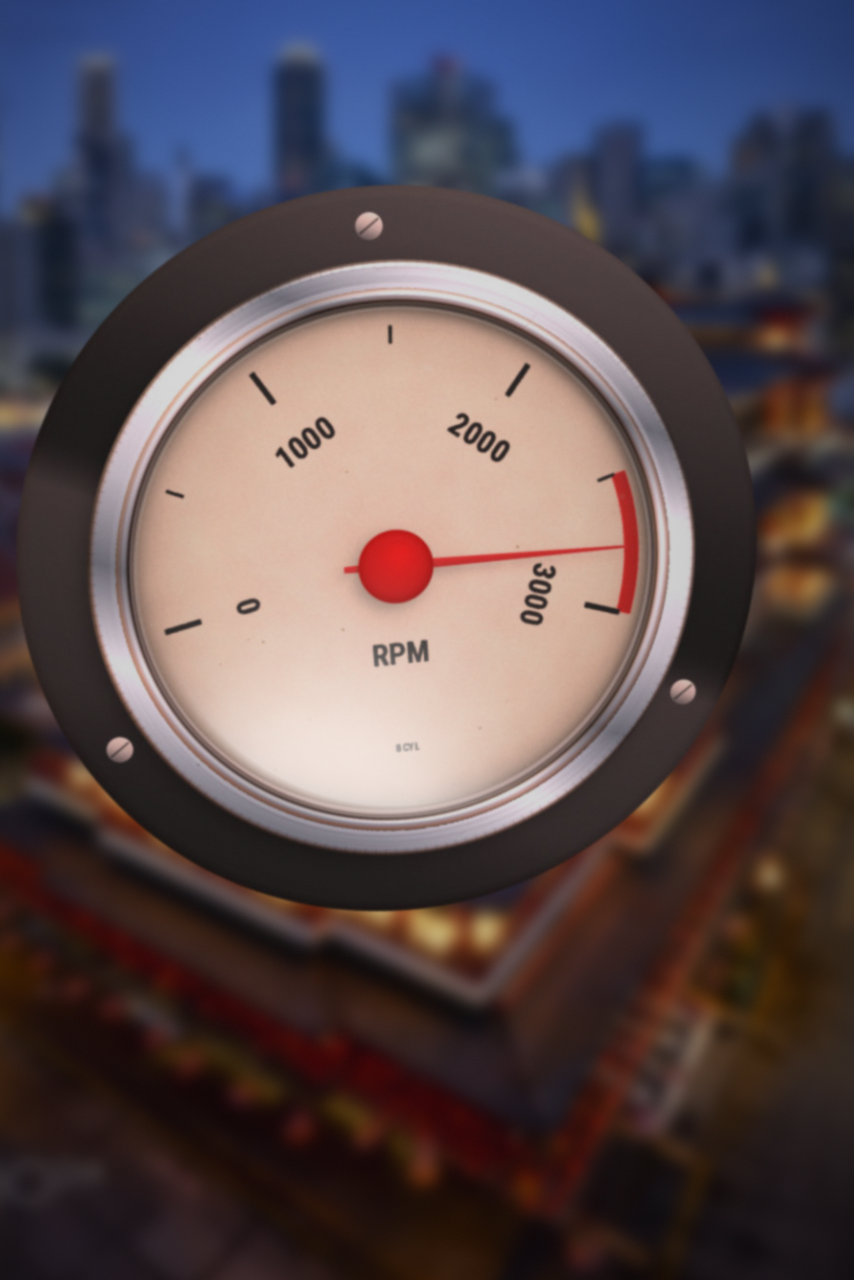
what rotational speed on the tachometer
2750 rpm
